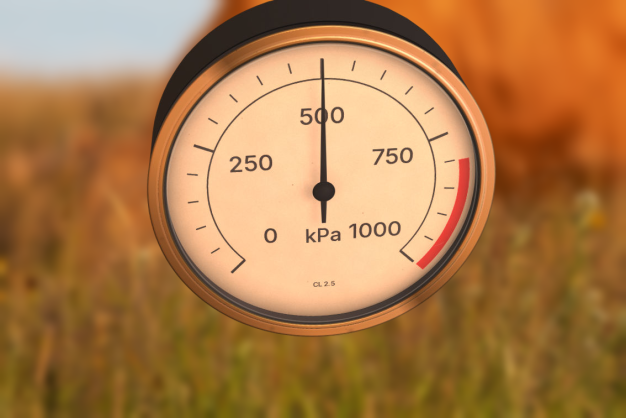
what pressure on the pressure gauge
500 kPa
